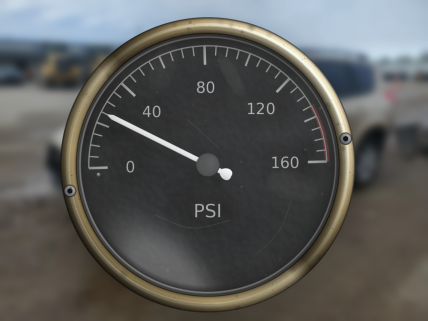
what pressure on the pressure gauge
25 psi
